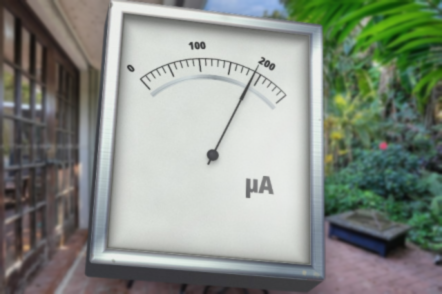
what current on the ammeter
190 µA
